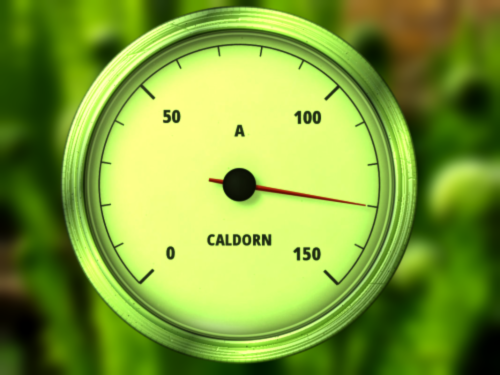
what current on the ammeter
130 A
